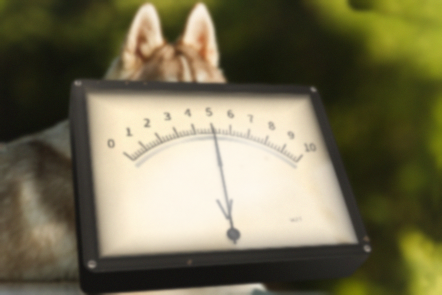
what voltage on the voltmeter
5 V
